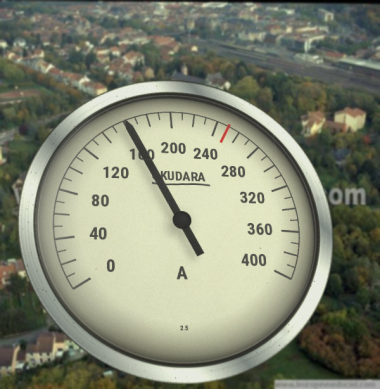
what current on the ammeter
160 A
